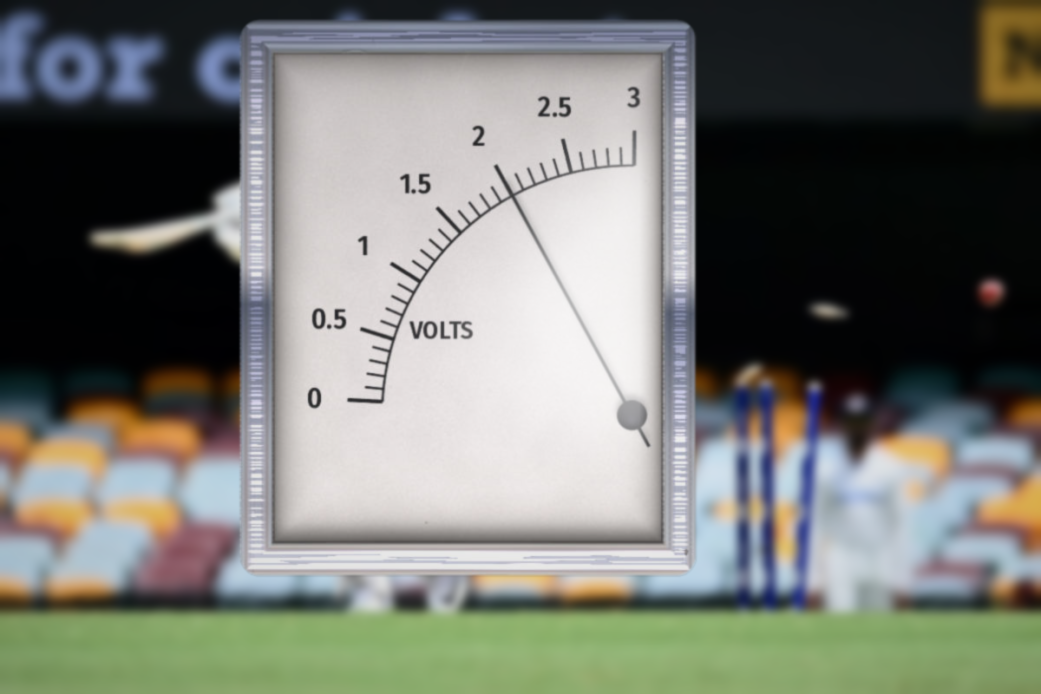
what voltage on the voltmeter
2 V
